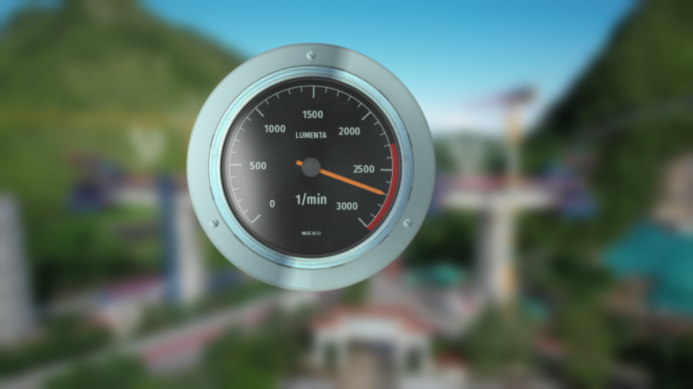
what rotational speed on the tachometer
2700 rpm
